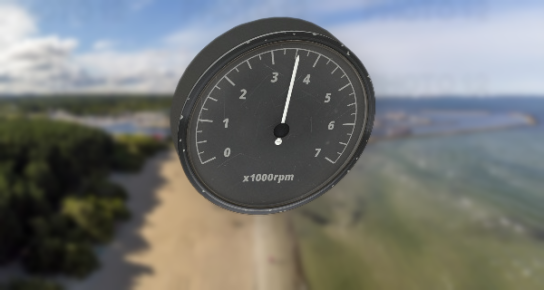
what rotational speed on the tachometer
3500 rpm
